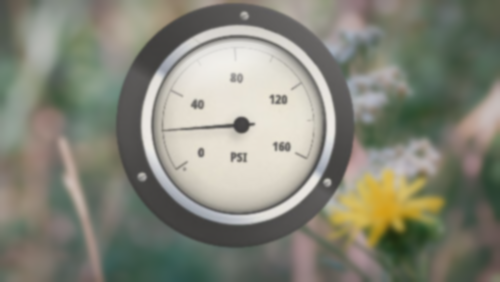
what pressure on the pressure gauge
20 psi
